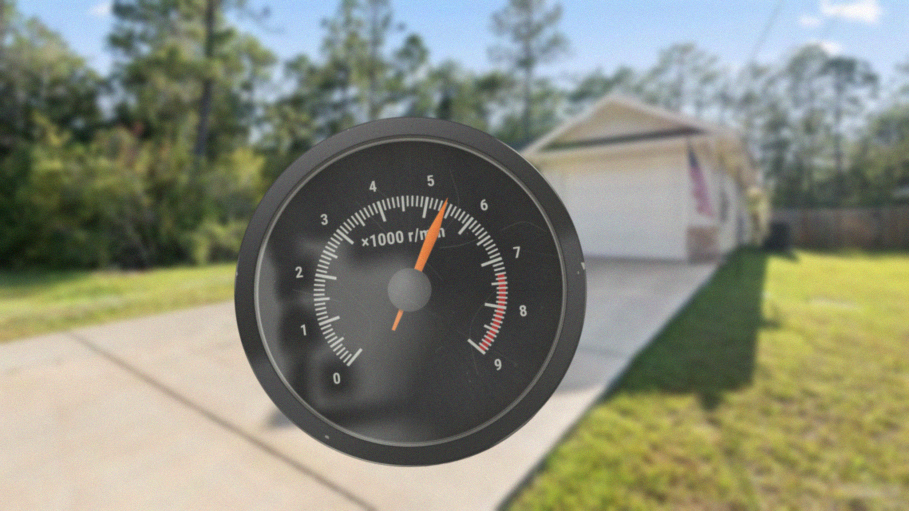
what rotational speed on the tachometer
5400 rpm
